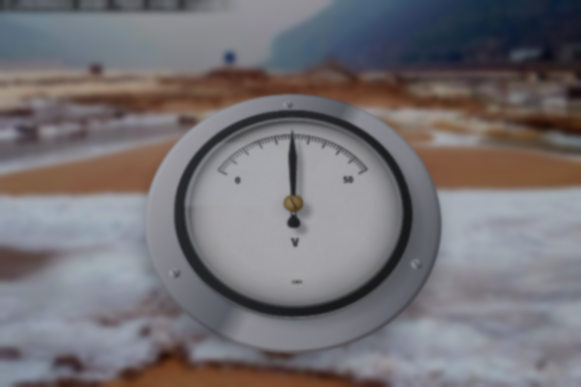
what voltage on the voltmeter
25 V
